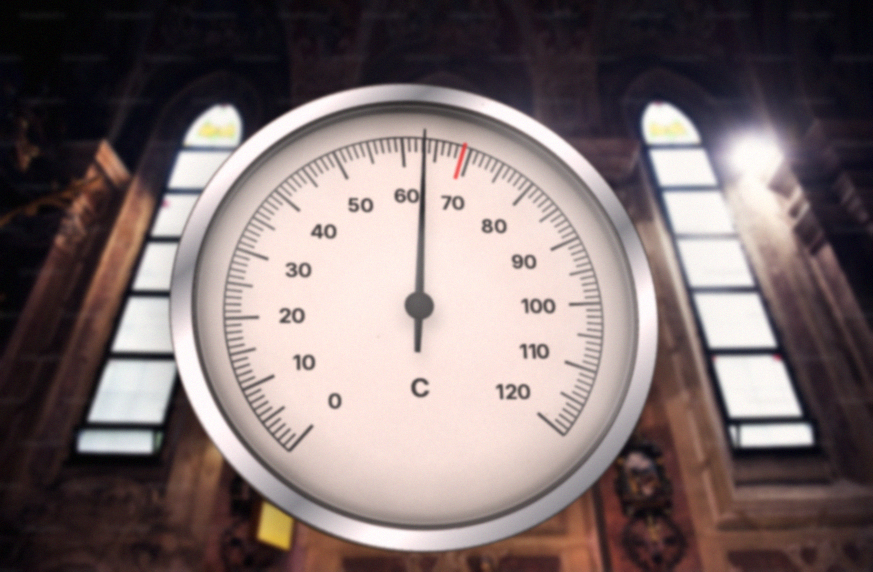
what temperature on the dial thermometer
63 °C
